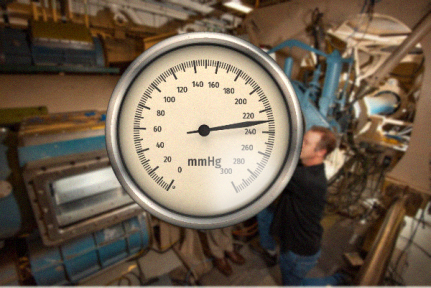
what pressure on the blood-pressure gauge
230 mmHg
